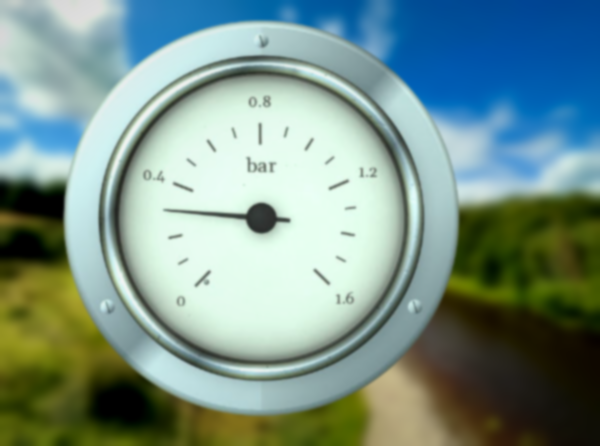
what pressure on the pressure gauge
0.3 bar
